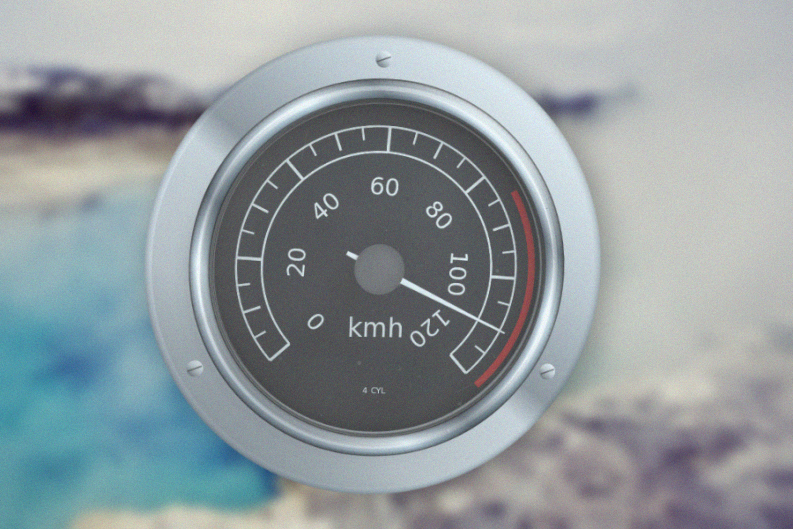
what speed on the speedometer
110 km/h
